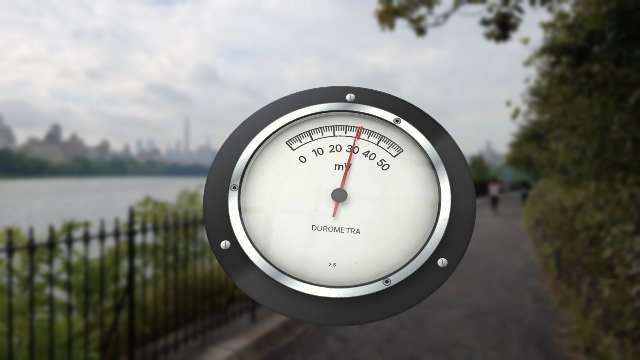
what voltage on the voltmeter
30 mV
